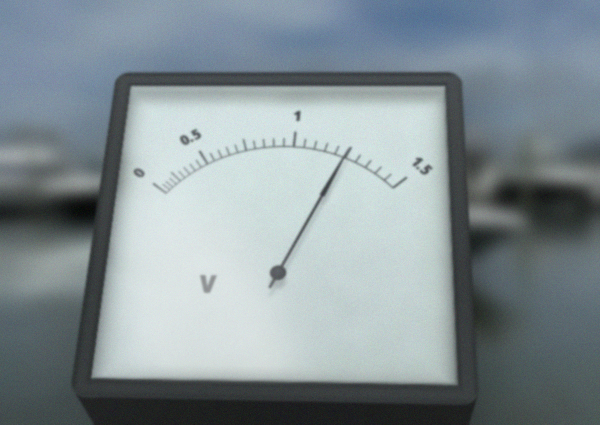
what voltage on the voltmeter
1.25 V
